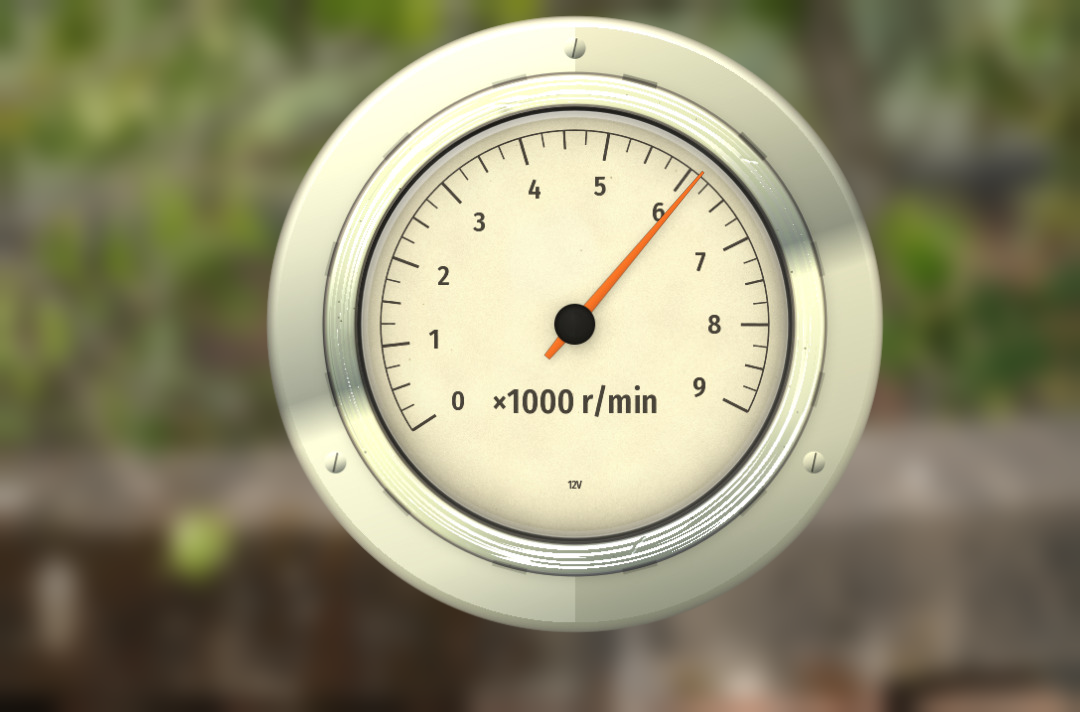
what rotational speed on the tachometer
6125 rpm
